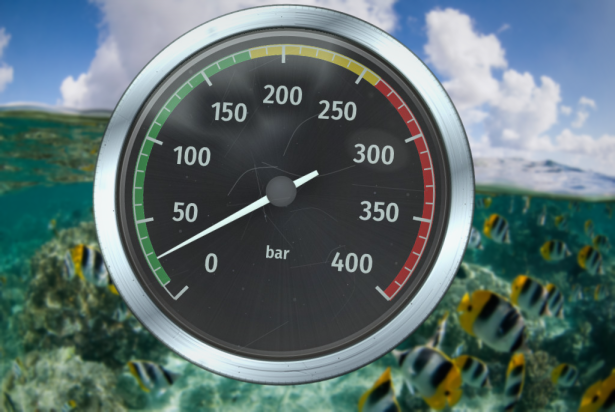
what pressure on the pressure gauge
25 bar
